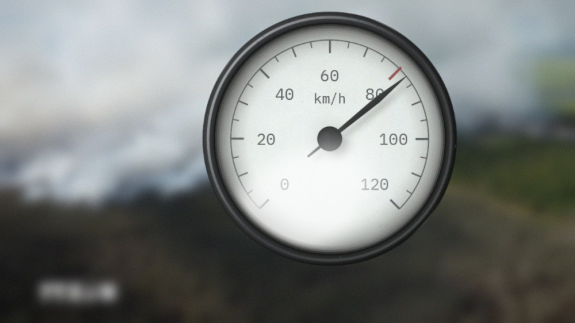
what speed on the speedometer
82.5 km/h
